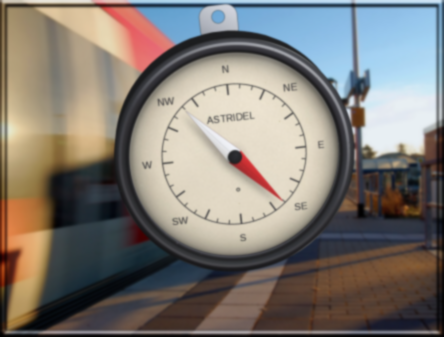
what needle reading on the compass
140 °
